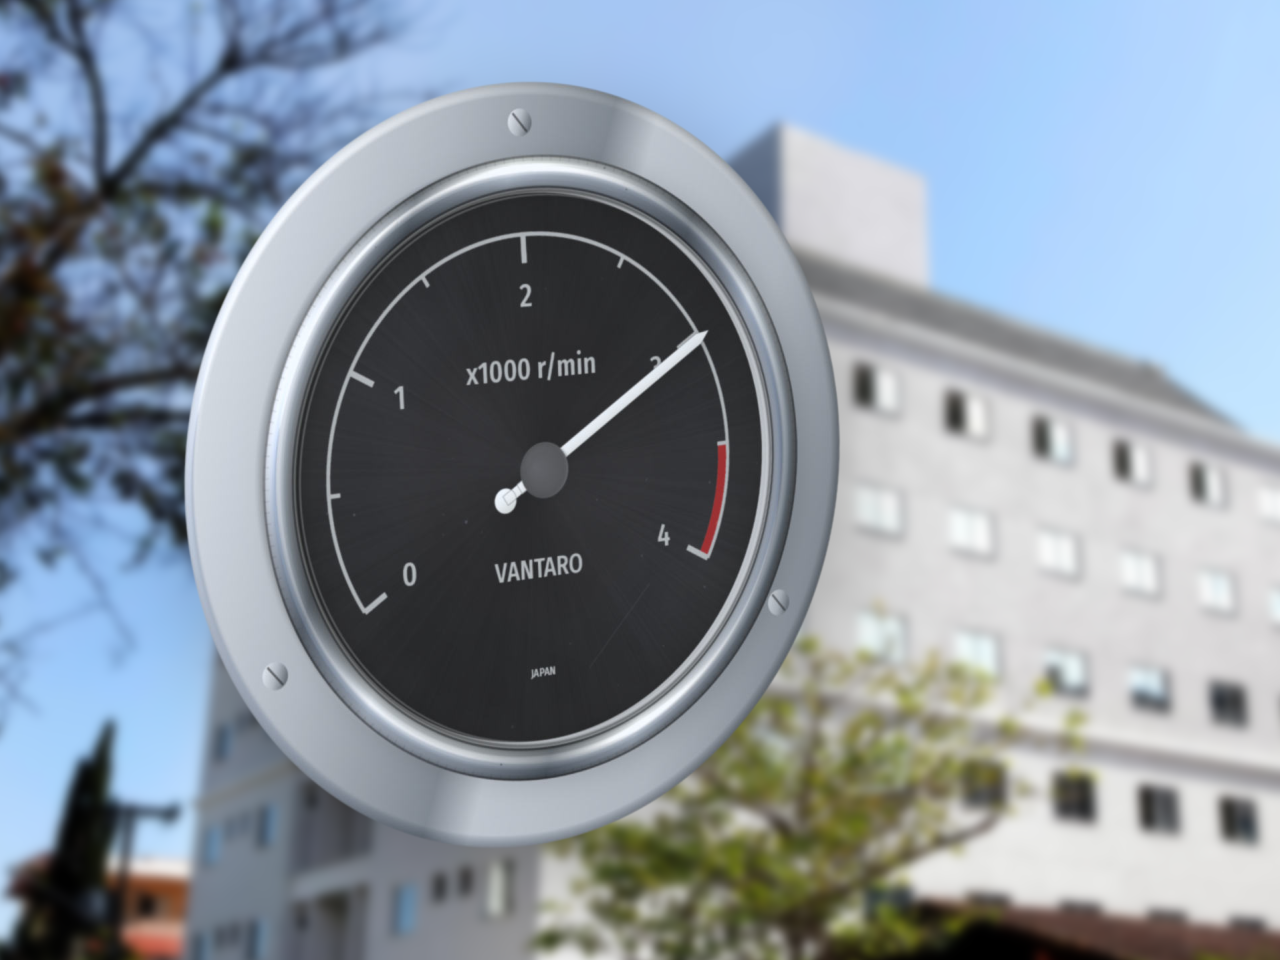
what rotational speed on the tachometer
3000 rpm
